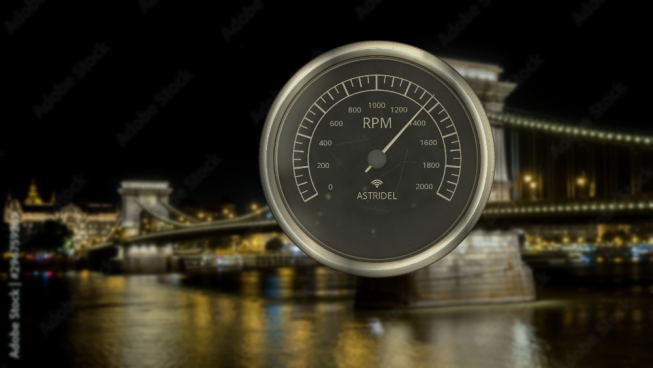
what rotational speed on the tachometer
1350 rpm
